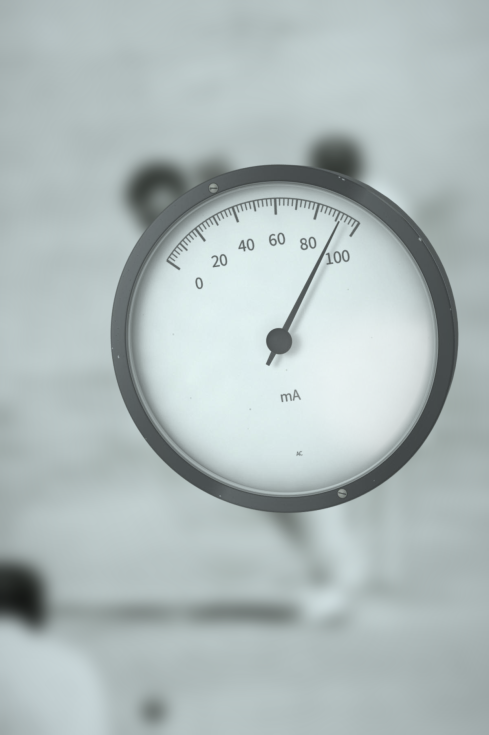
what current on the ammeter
92 mA
